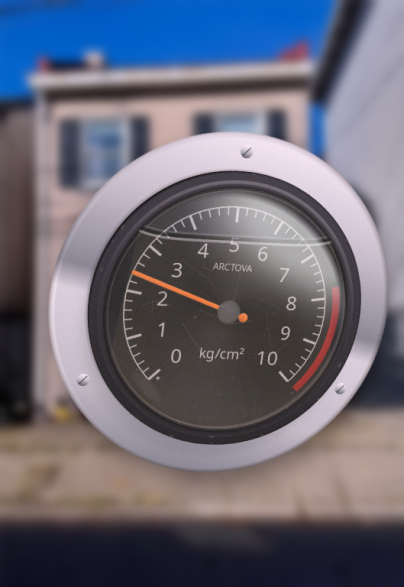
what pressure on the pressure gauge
2.4 kg/cm²
